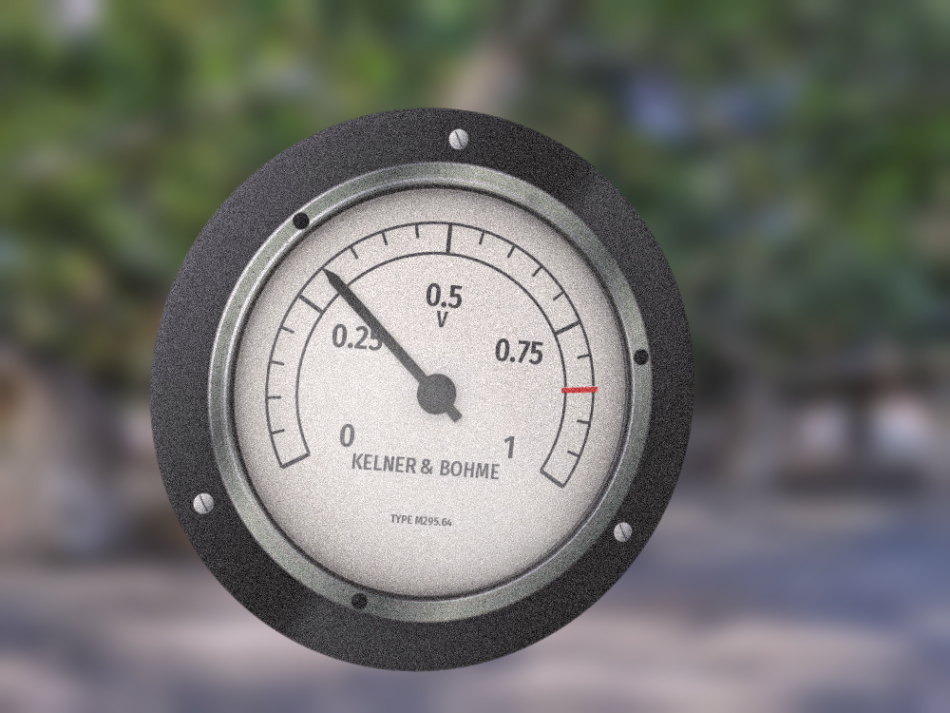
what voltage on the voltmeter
0.3 V
